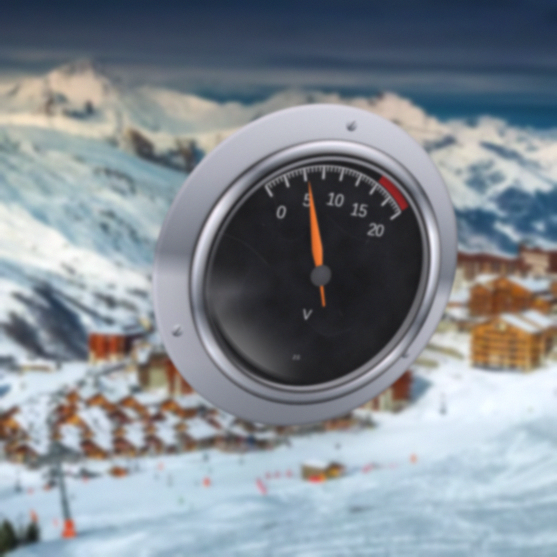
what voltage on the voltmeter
5 V
